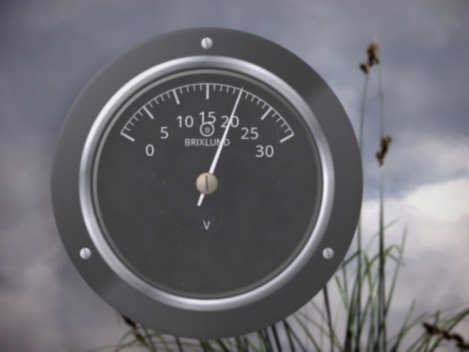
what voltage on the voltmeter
20 V
